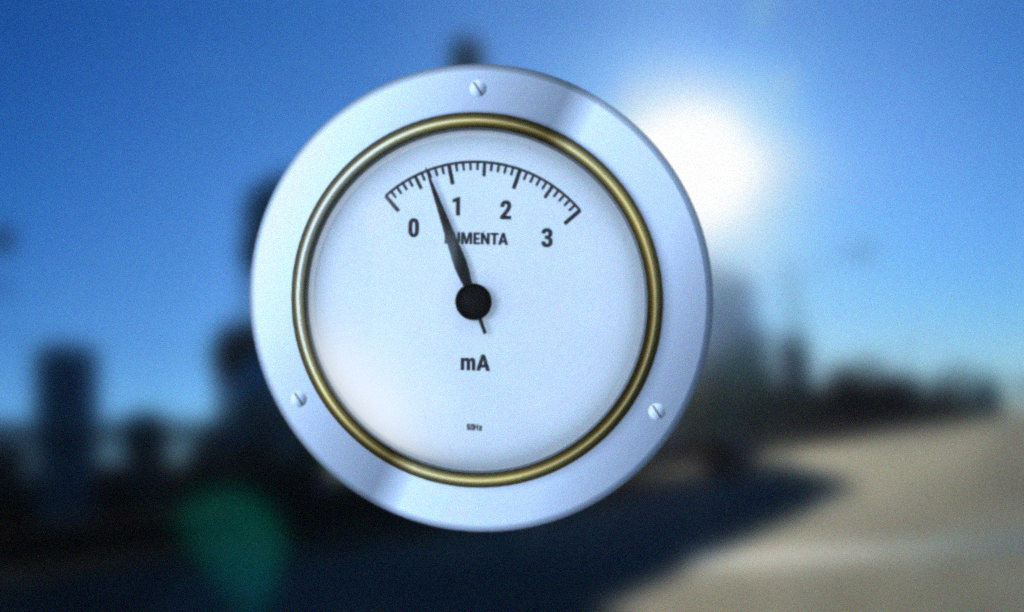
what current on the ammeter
0.7 mA
